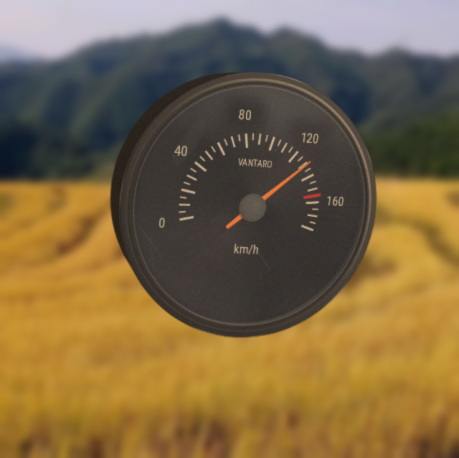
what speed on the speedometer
130 km/h
